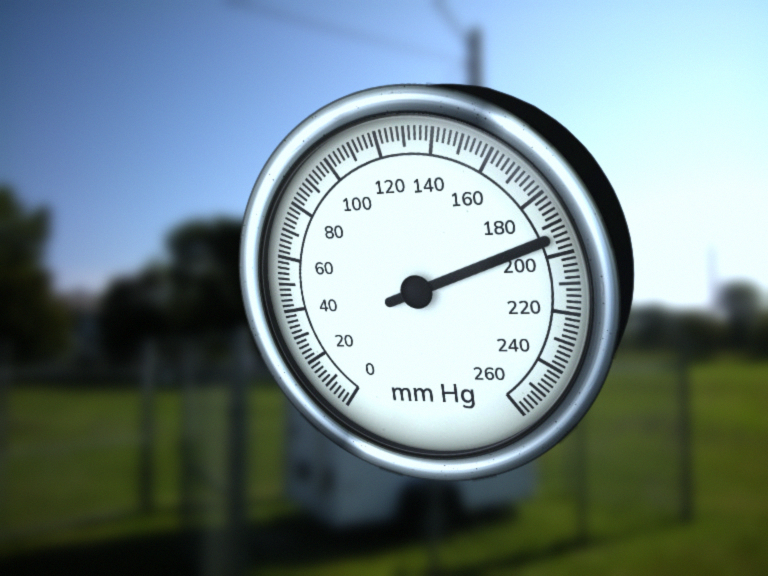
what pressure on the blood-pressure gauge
194 mmHg
